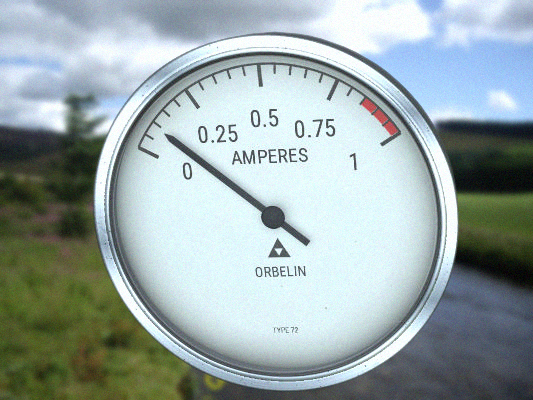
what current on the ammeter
0.1 A
